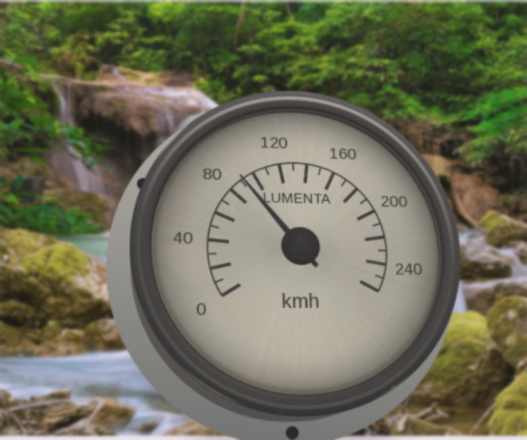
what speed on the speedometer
90 km/h
